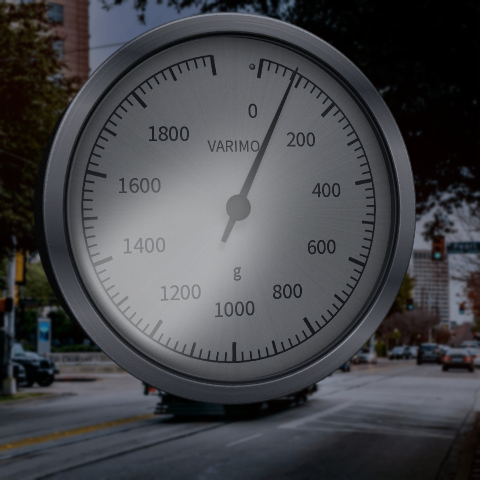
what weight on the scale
80 g
